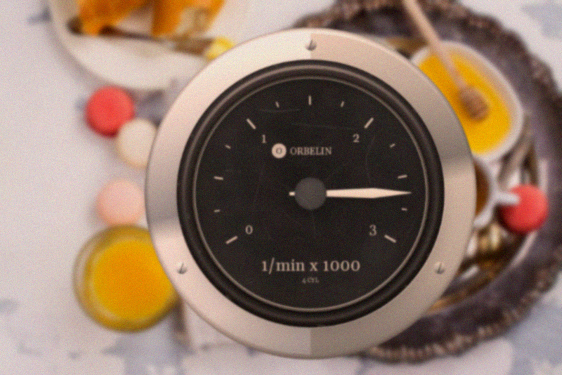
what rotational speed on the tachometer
2625 rpm
